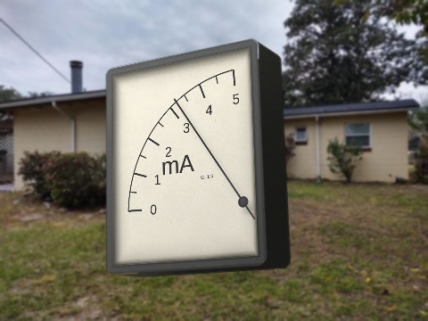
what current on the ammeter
3.25 mA
